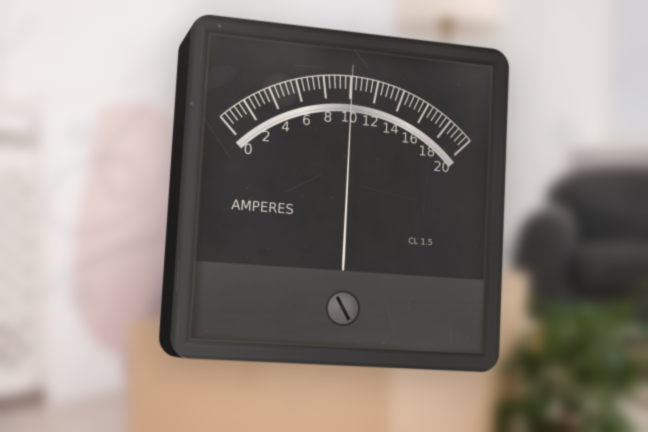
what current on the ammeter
10 A
